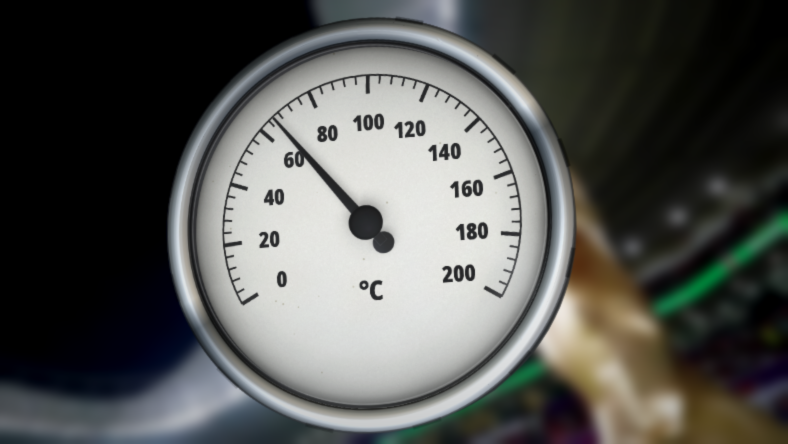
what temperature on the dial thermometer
66 °C
